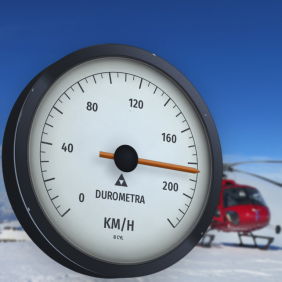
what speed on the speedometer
185 km/h
